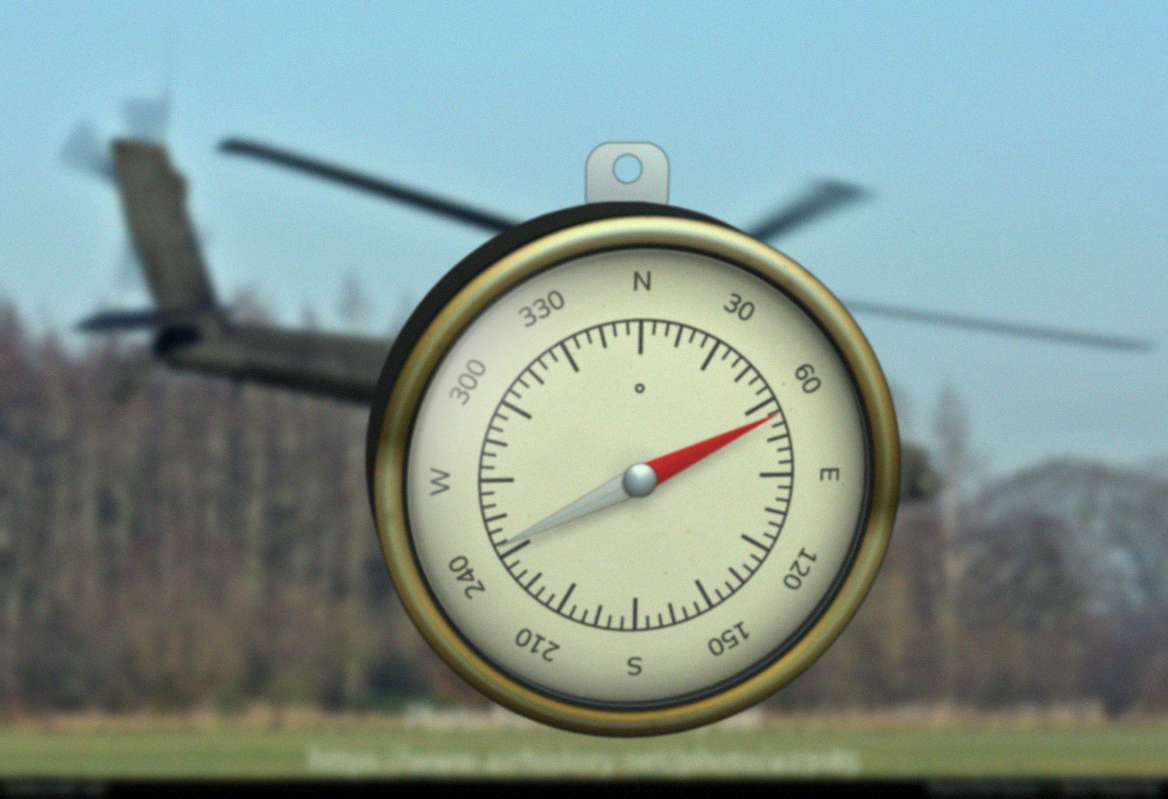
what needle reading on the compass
65 °
